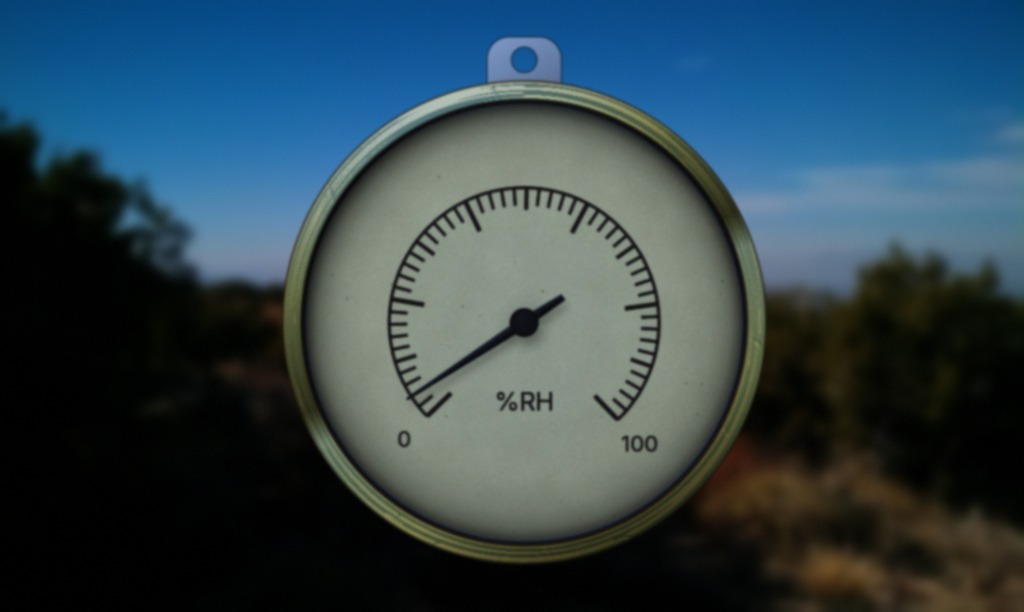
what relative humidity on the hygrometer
4 %
